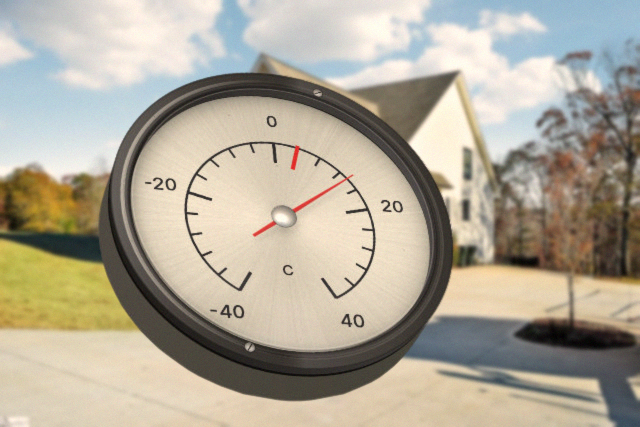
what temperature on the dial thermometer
14 °C
